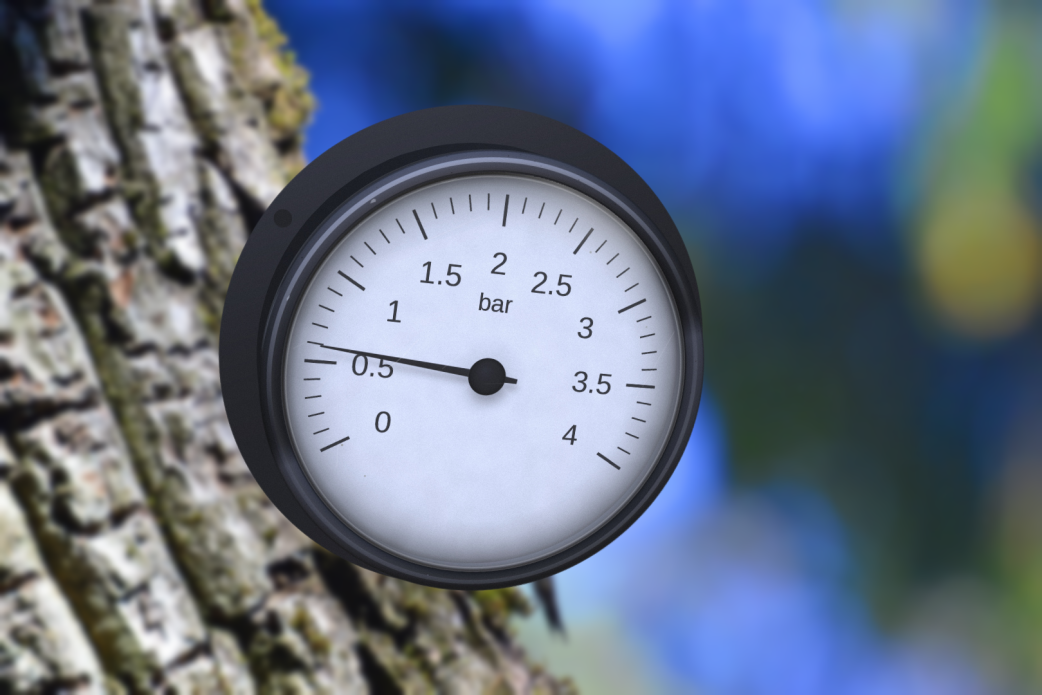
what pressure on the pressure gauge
0.6 bar
